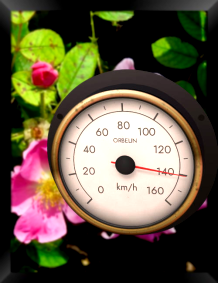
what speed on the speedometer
140 km/h
